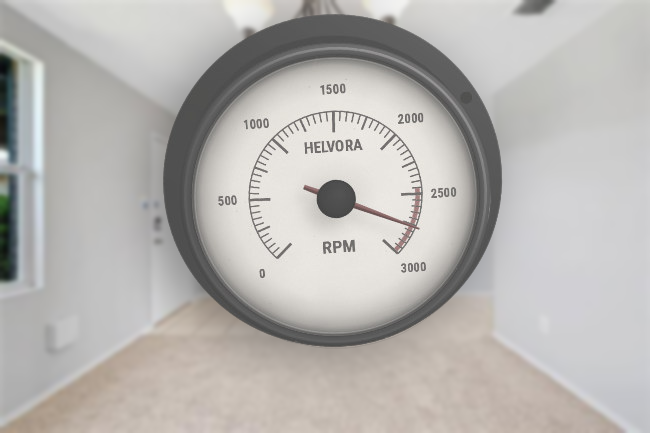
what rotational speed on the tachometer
2750 rpm
